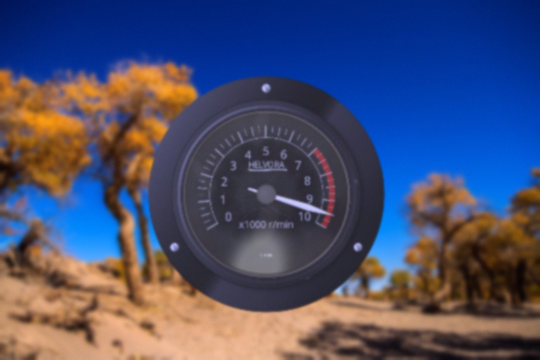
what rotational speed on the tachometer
9500 rpm
